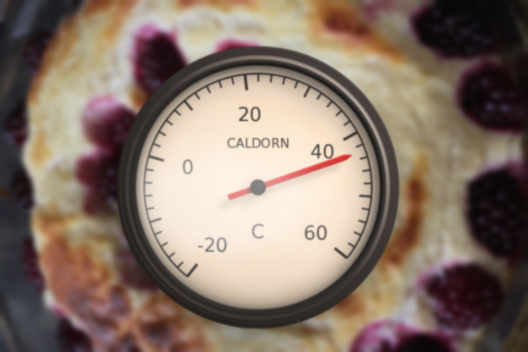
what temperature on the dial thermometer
43 °C
